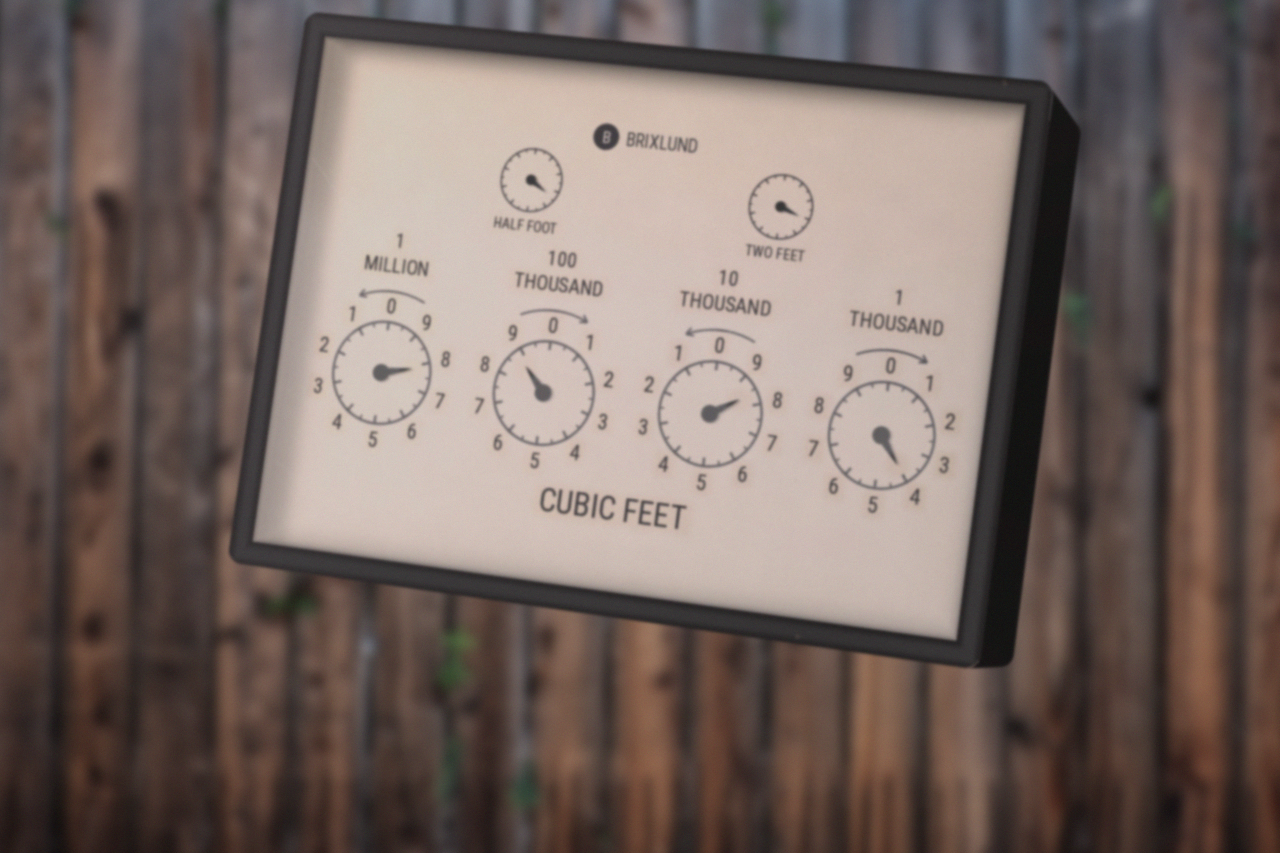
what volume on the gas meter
788400 ft³
